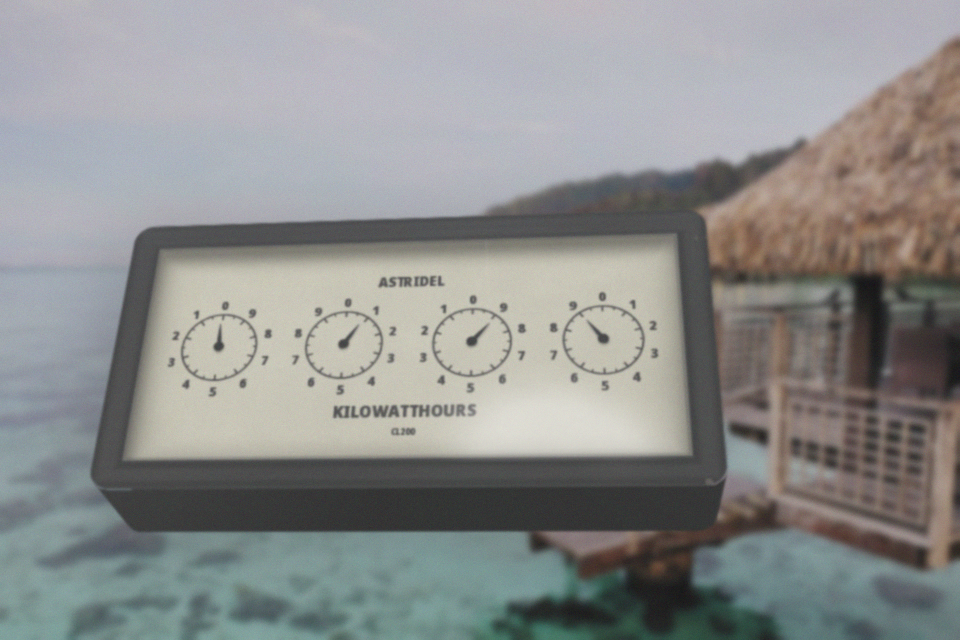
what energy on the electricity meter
89 kWh
